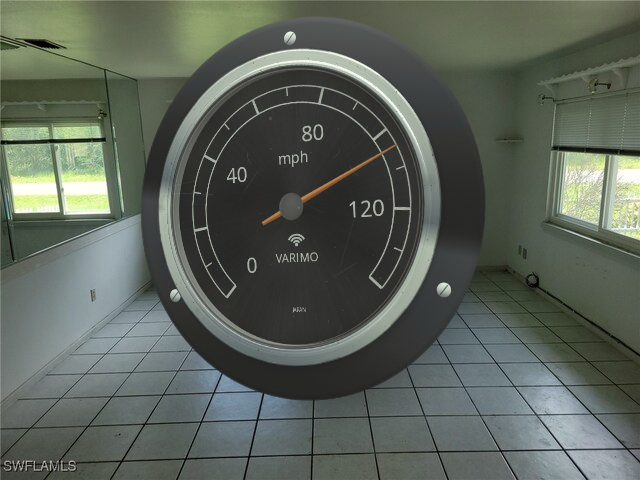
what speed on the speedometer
105 mph
